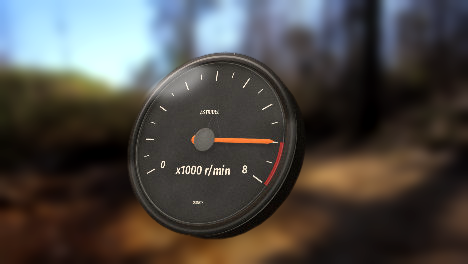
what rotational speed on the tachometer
7000 rpm
